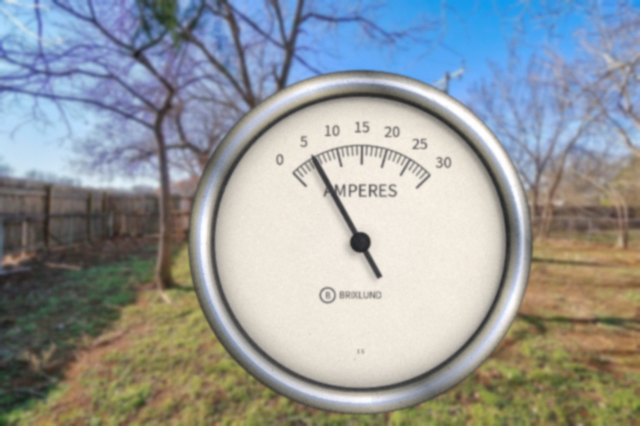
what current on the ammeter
5 A
